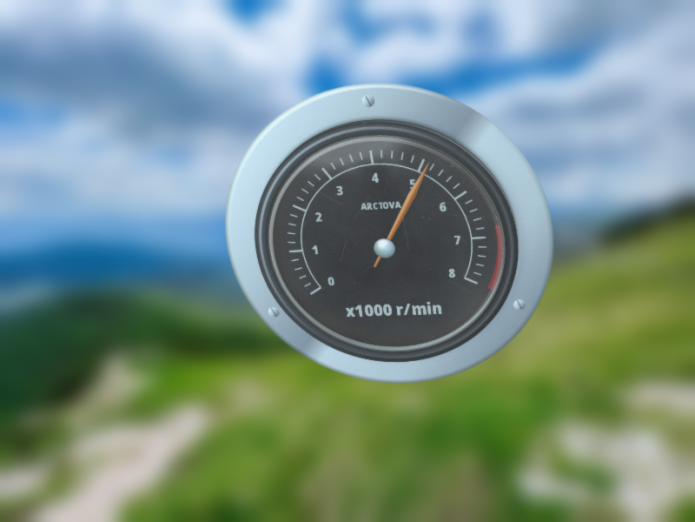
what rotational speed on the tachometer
5100 rpm
